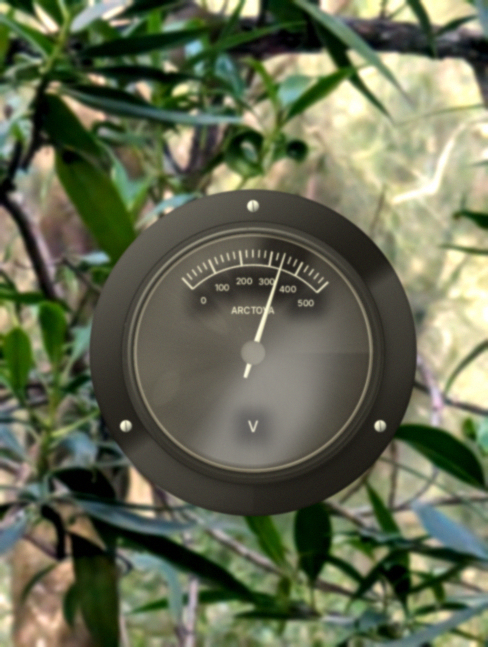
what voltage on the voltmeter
340 V
